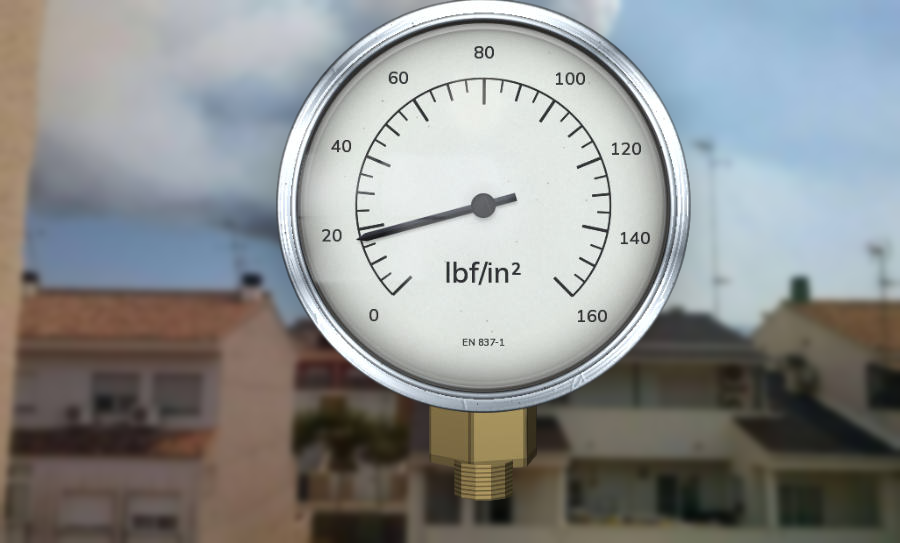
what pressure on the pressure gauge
17.5 psi
